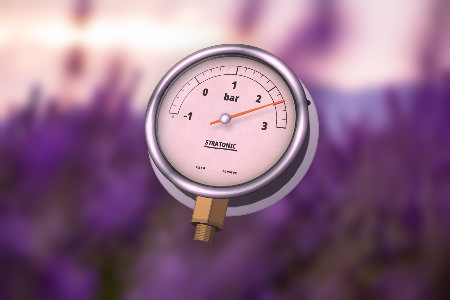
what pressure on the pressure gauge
2.4 bar
